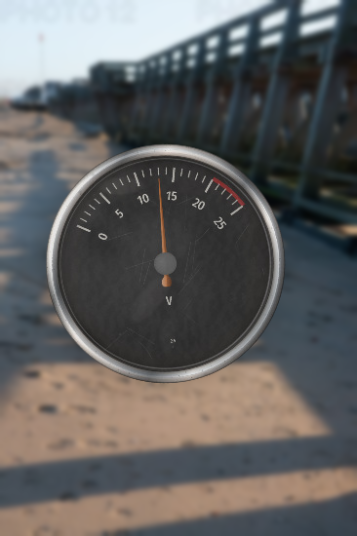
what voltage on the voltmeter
13 V
